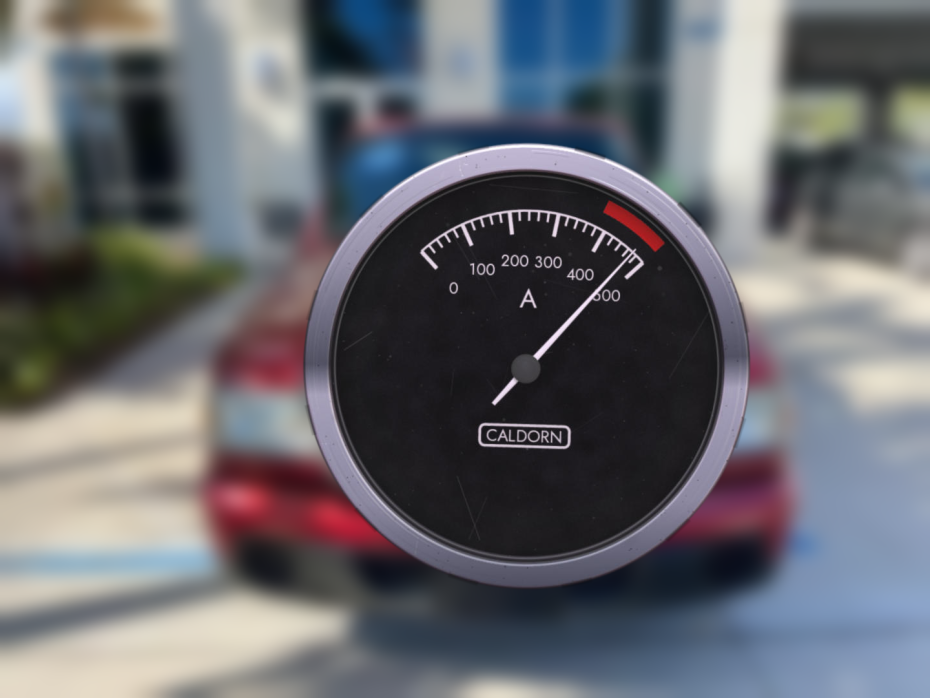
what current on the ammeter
470 A
